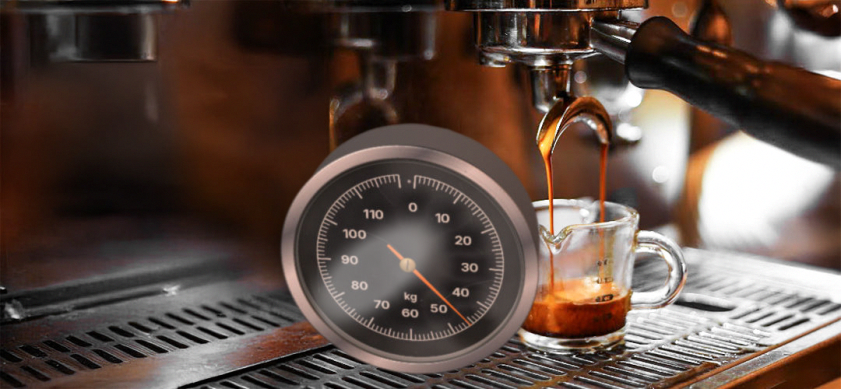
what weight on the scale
45 kg
